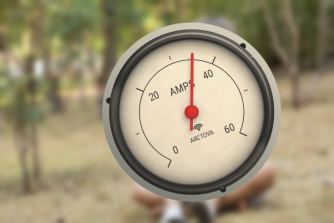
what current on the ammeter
35 A
